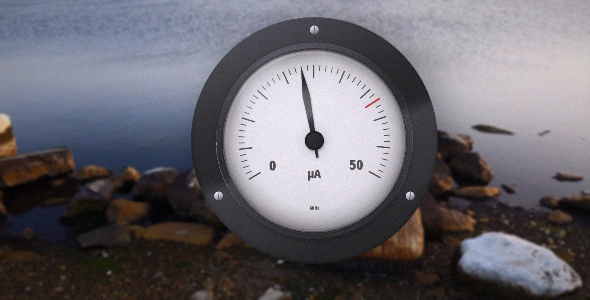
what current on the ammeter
23 µA
